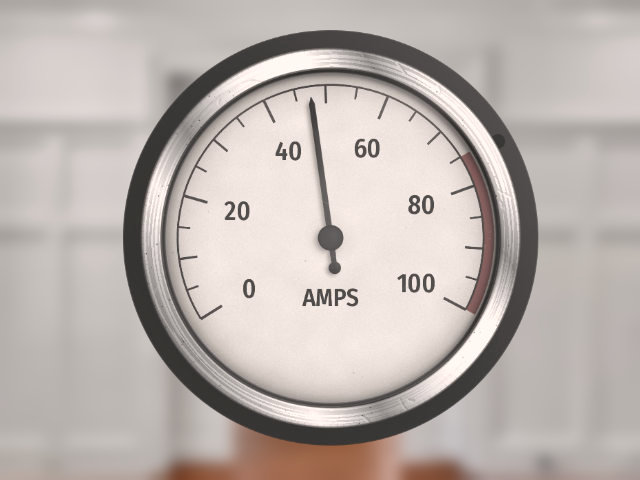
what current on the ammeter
47.5 A
